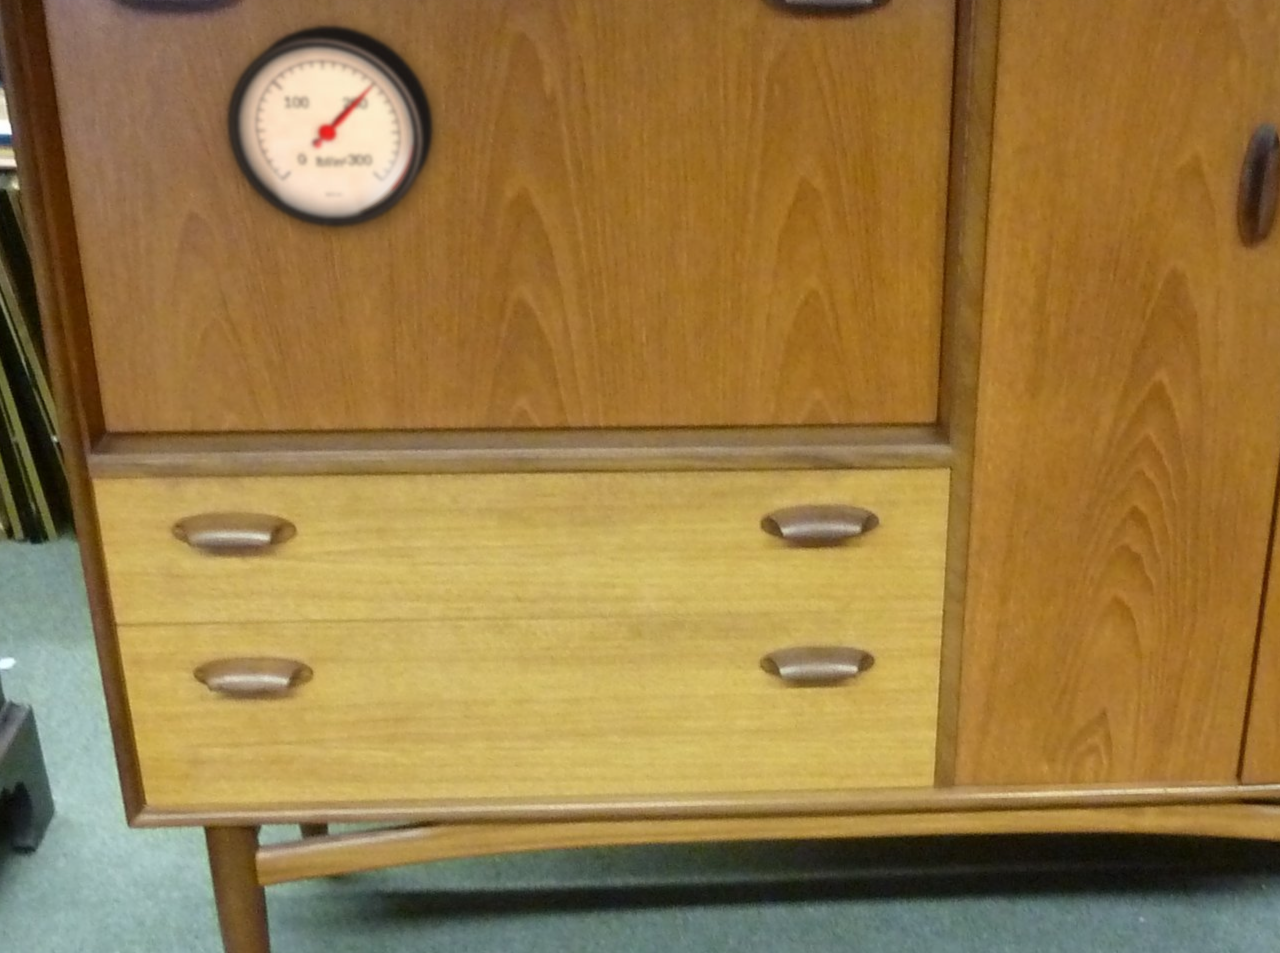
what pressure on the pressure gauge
200 psi
